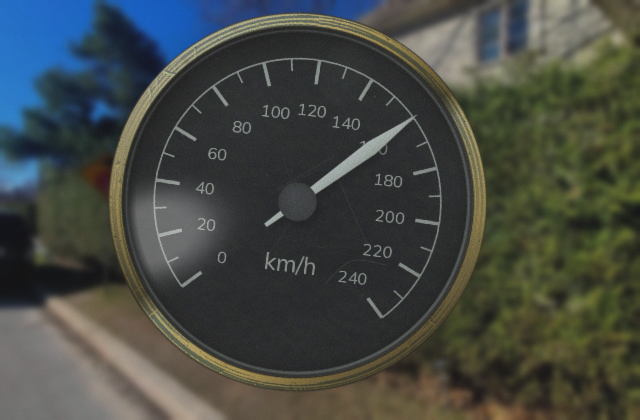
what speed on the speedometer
160 km/h
